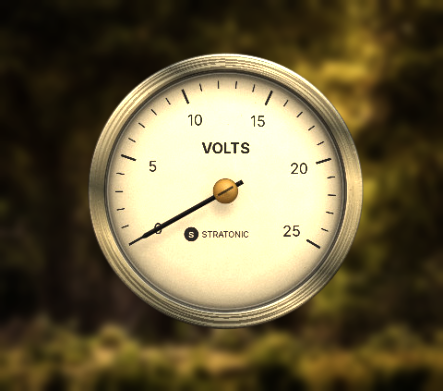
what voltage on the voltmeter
0 V
